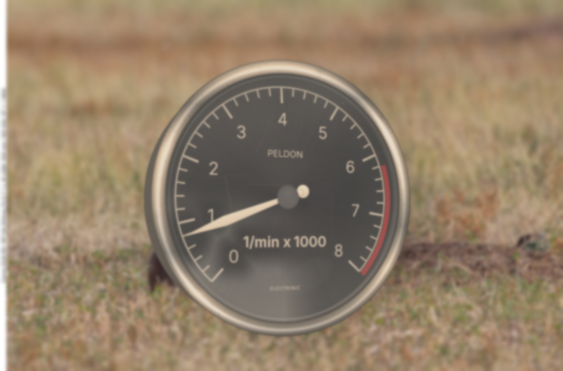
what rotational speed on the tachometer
800 rpm
